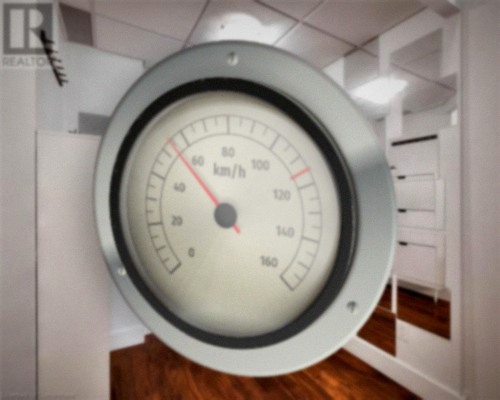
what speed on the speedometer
55 km/h
